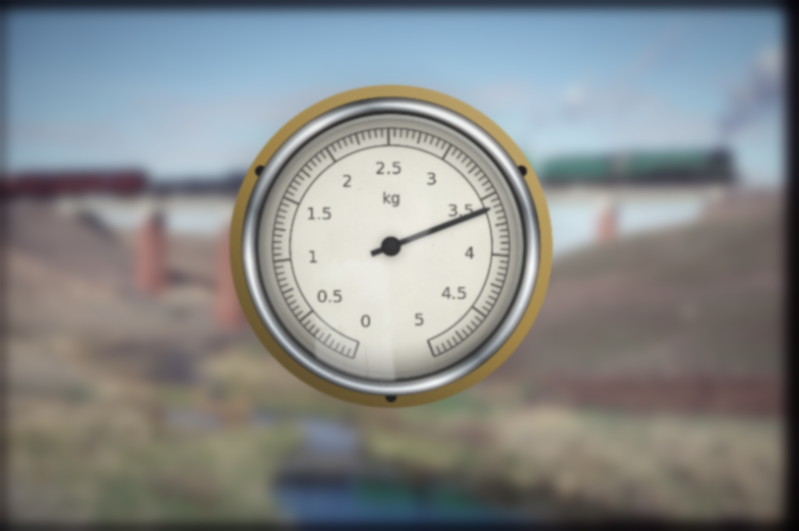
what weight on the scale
3.6 kg
